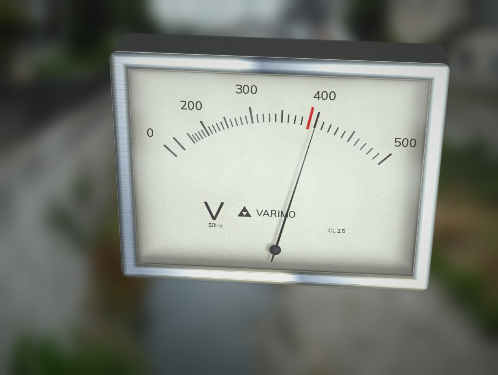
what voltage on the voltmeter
400 V
